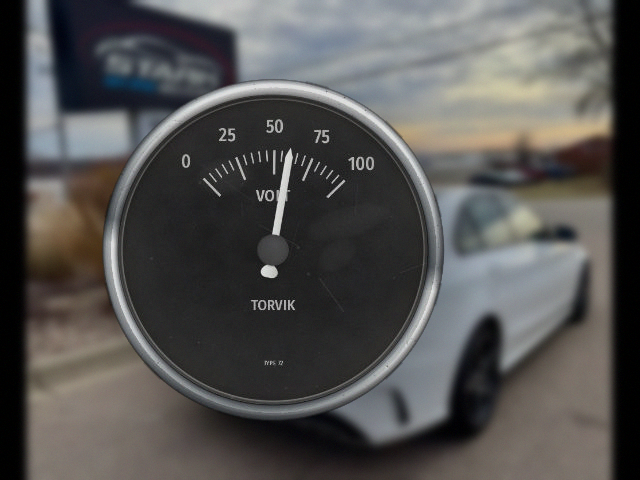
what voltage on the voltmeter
60 V
